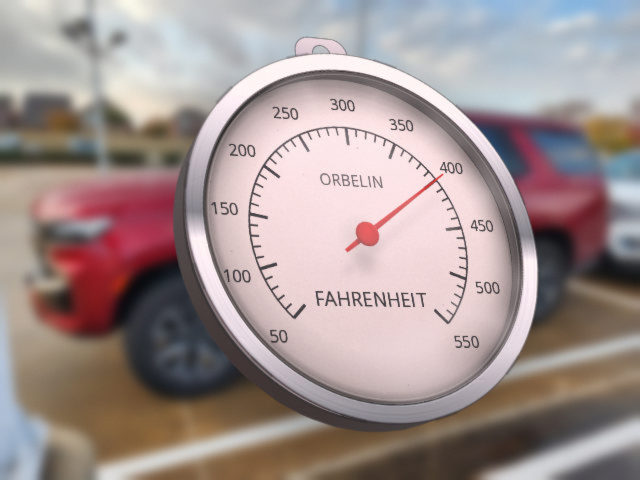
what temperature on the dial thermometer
400 °F
